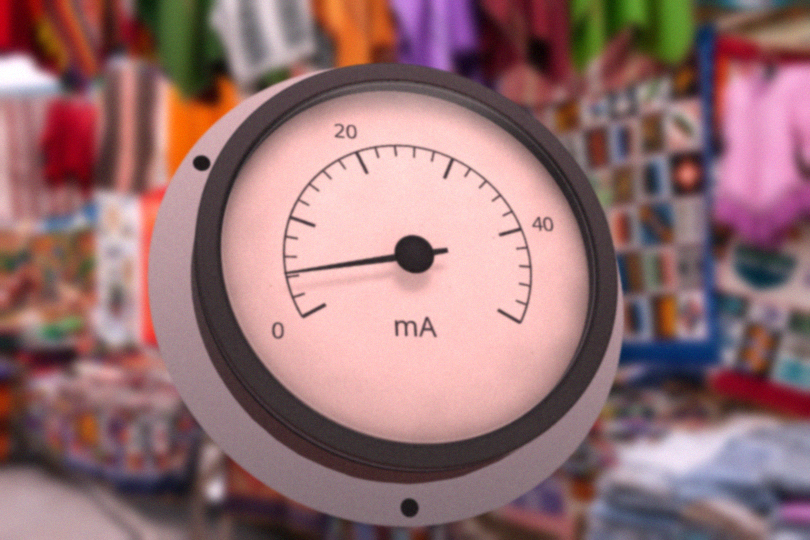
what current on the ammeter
4 mA
